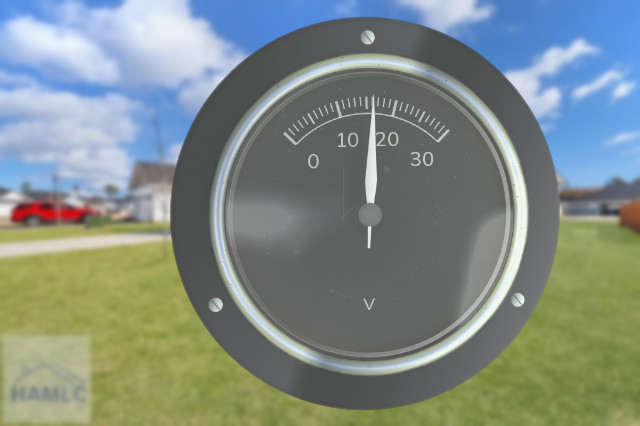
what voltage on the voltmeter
16 V
